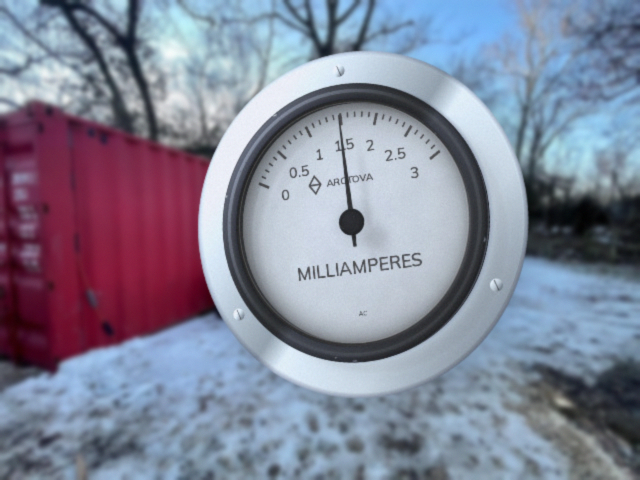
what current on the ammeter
1.5 mA
